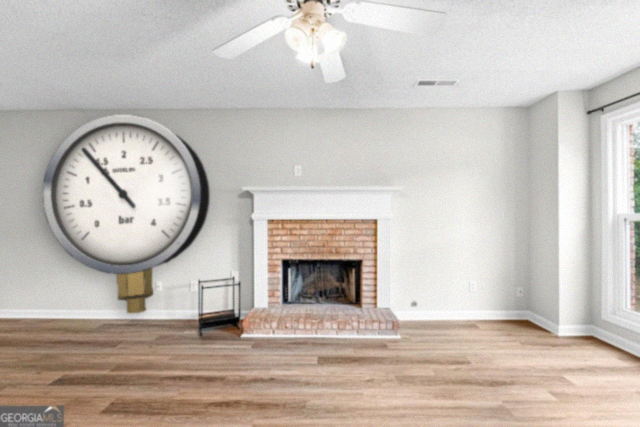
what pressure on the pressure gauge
1.4 bar
